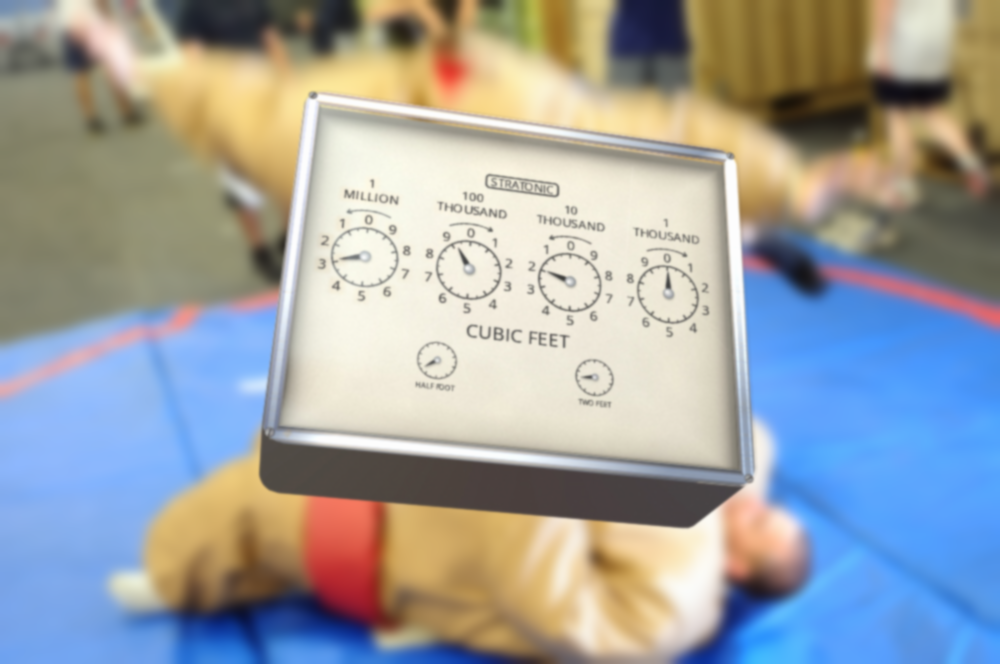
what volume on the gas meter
292000 ft³
